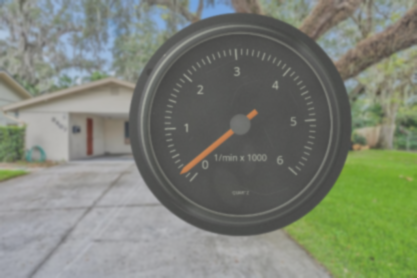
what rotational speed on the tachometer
200 rpm
